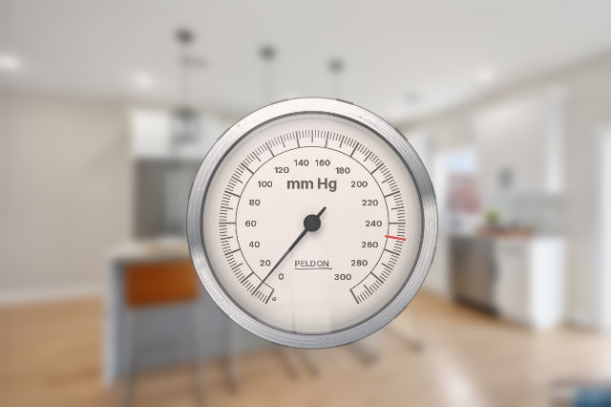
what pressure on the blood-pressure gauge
10 mmHg
